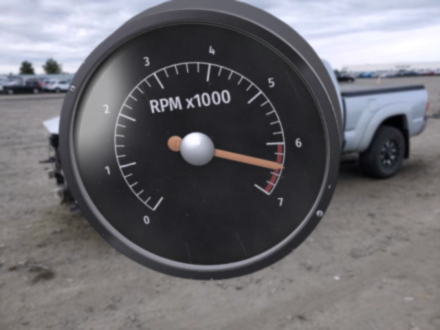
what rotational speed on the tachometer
6400 rpm
